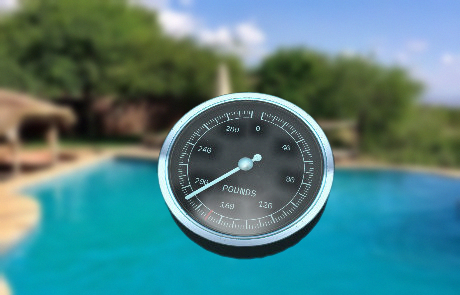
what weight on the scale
190 lb
